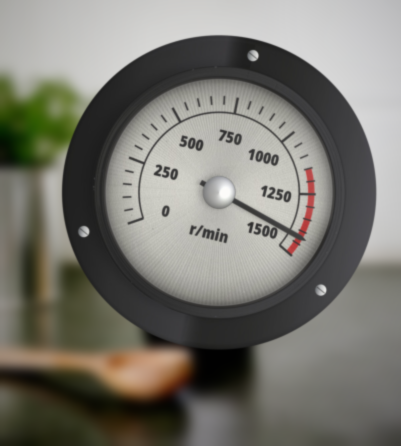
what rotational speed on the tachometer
1425 rpm
